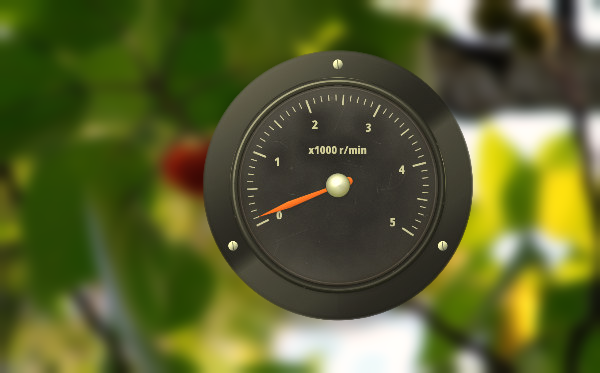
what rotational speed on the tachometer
100 rpm
